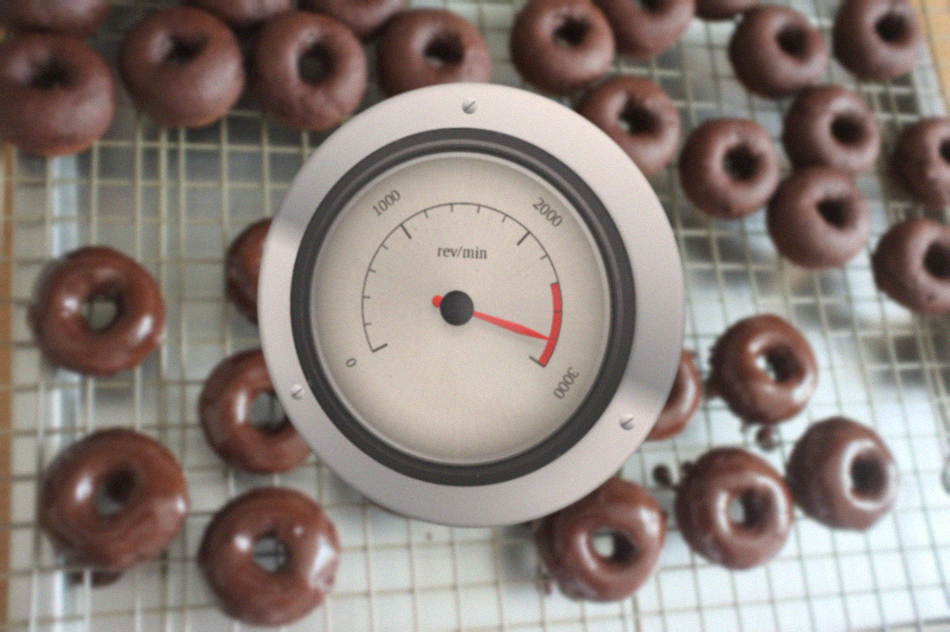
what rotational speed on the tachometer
2800 rpm
